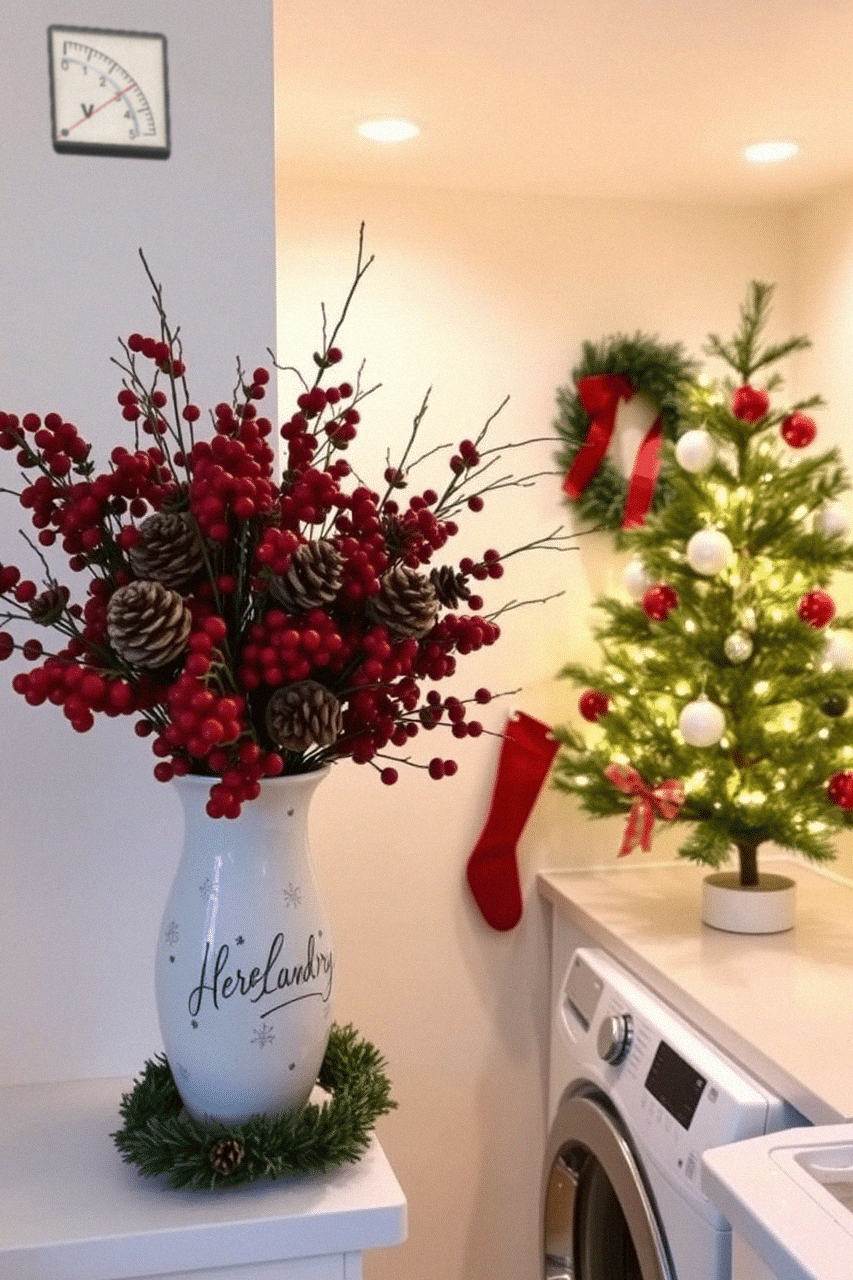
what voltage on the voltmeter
3 V
